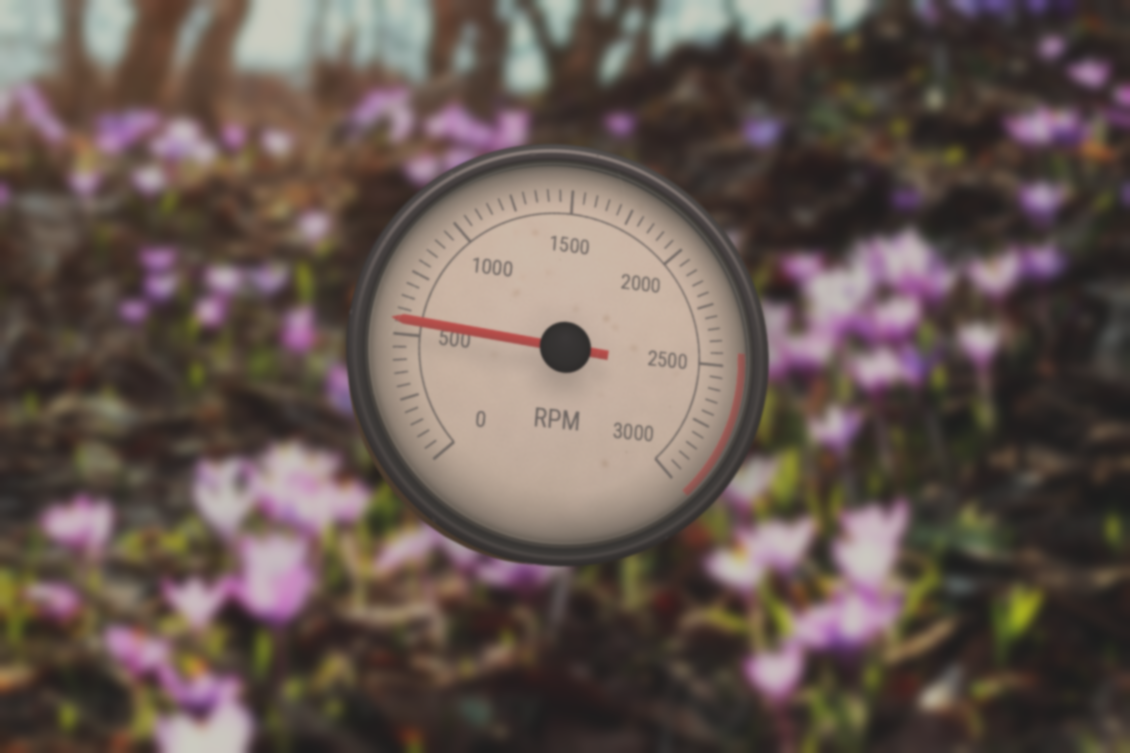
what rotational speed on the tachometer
550 rpm
